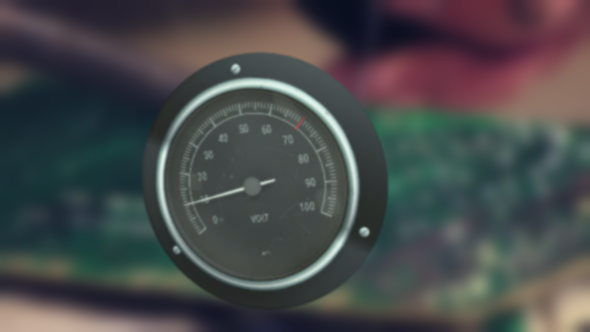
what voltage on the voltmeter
10 V
